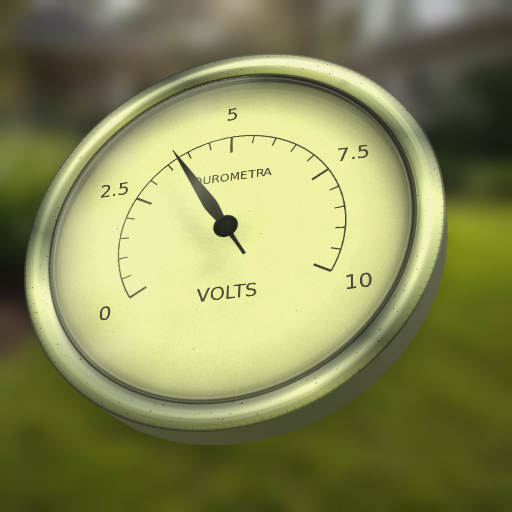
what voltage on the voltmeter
3.75 V
